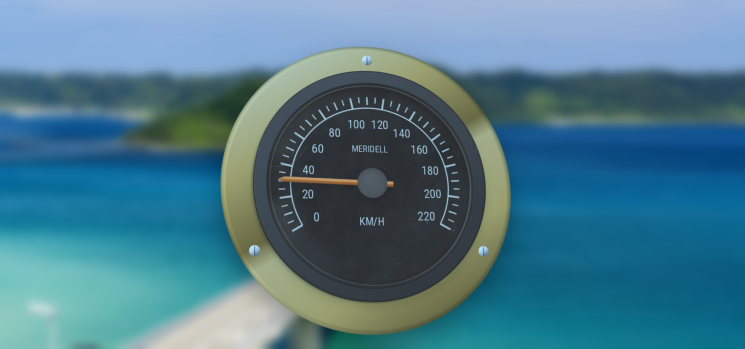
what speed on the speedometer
30 km/h
